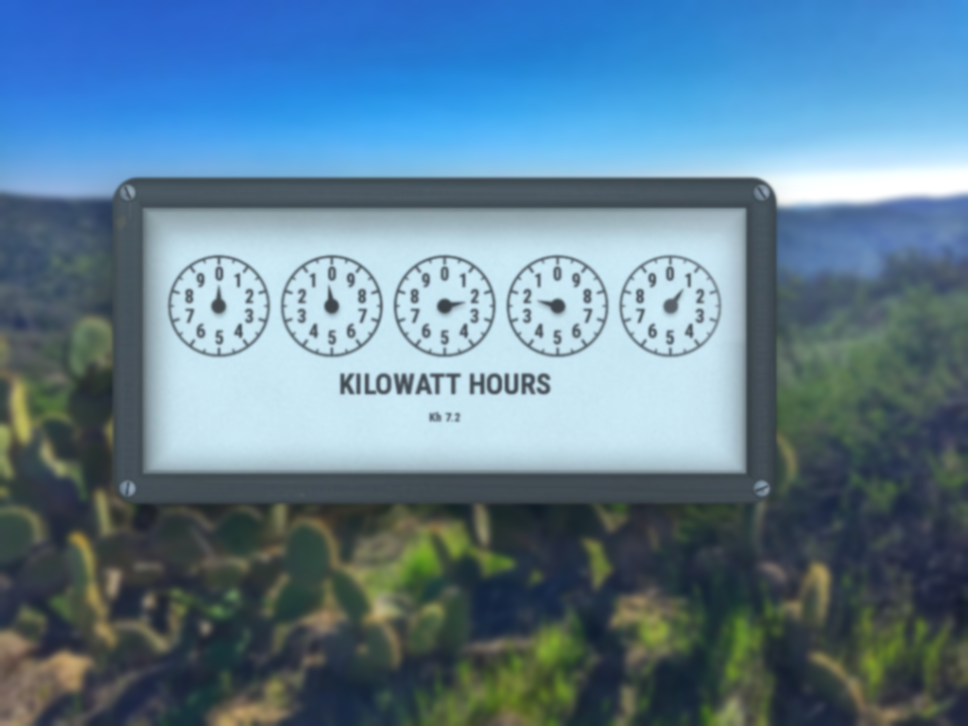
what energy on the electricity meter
221 kWh
